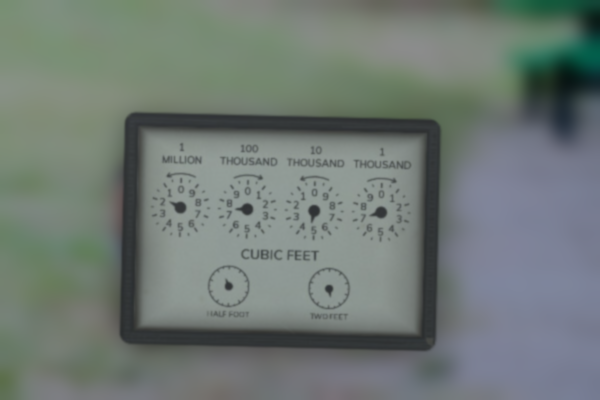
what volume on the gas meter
174700 ft³
